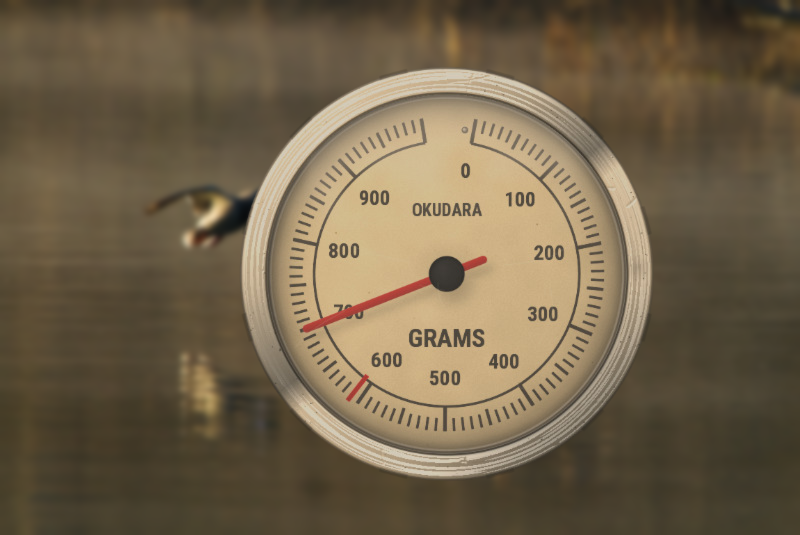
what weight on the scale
700 g
